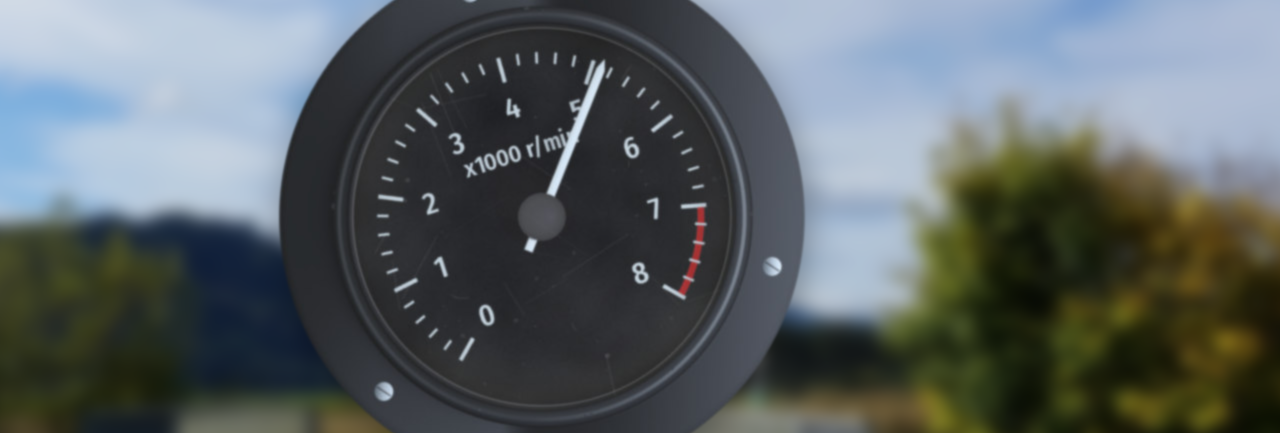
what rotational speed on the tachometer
5100 rpm
